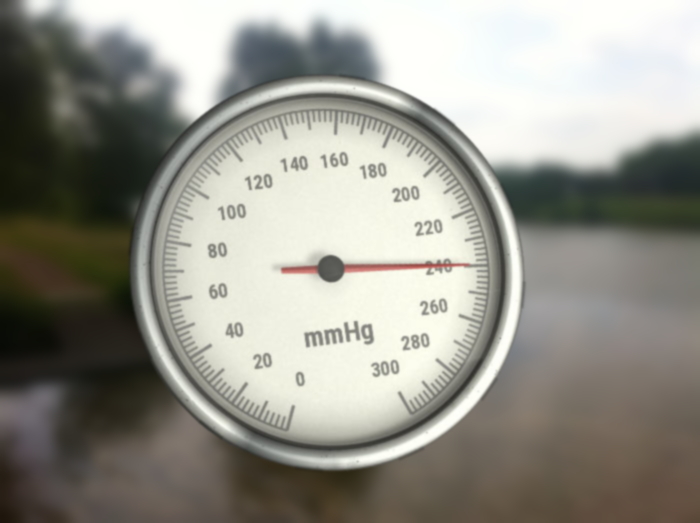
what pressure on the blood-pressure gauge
240 mmHg
